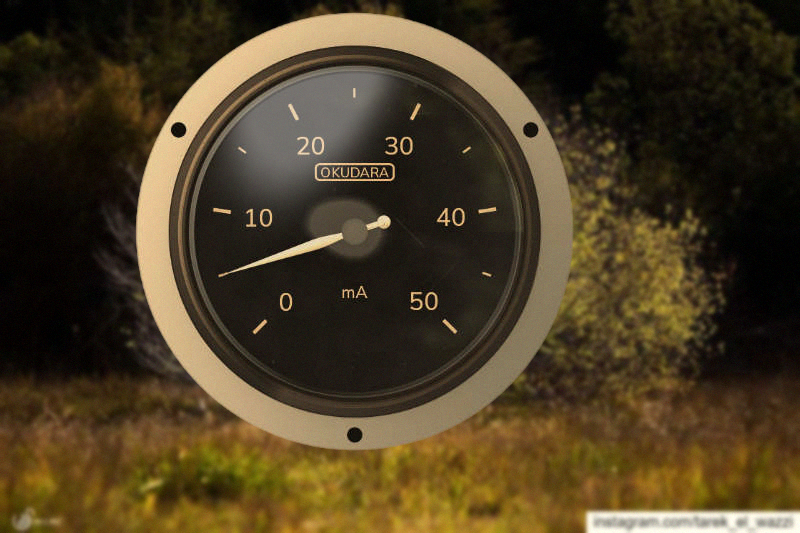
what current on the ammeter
5 mA
